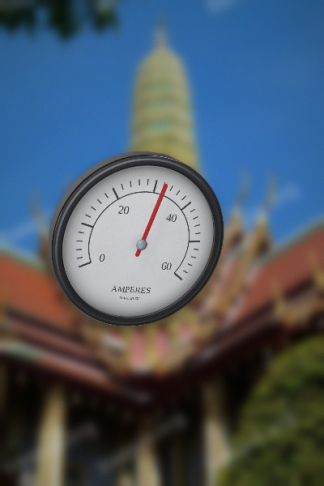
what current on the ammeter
32 A
